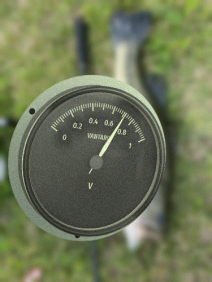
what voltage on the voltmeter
0.7 V
